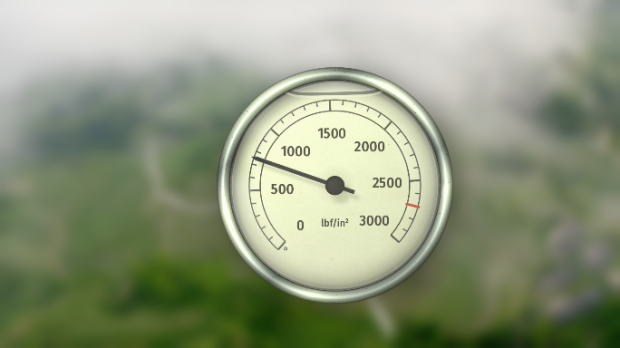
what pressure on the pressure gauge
750 psi
